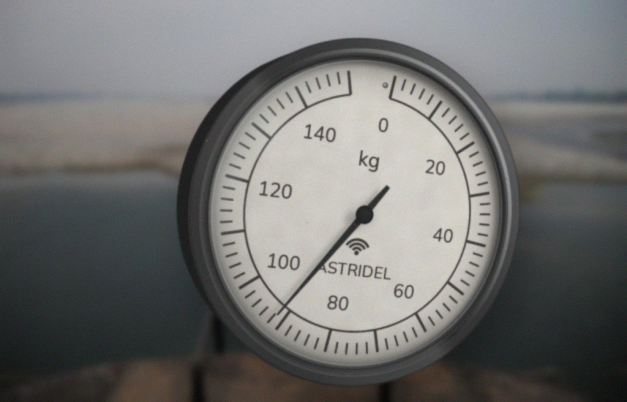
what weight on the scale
92 kg
